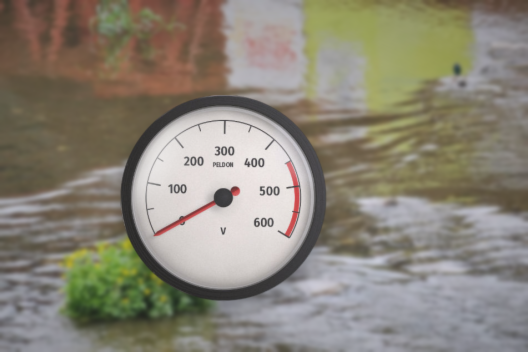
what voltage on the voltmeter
0 V
